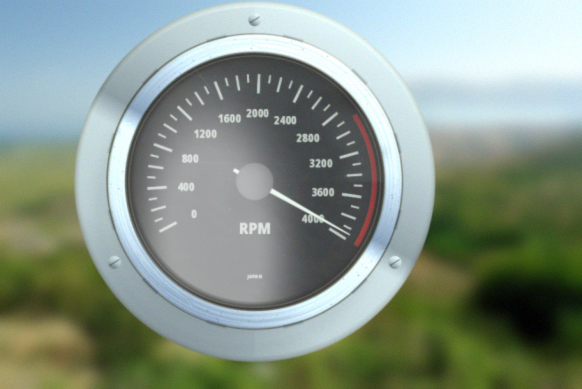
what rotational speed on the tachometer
3950 rpm
